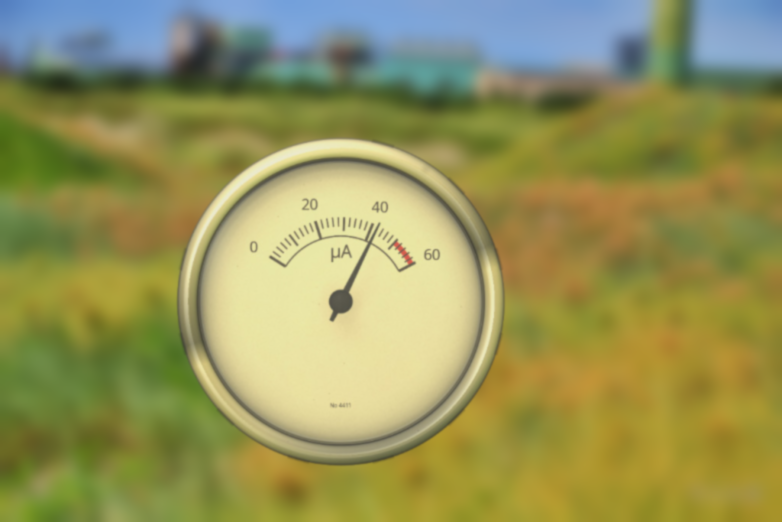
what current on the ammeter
42 µA
